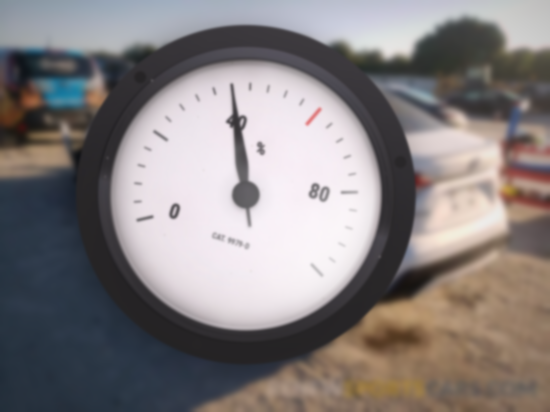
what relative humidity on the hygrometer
40 %
